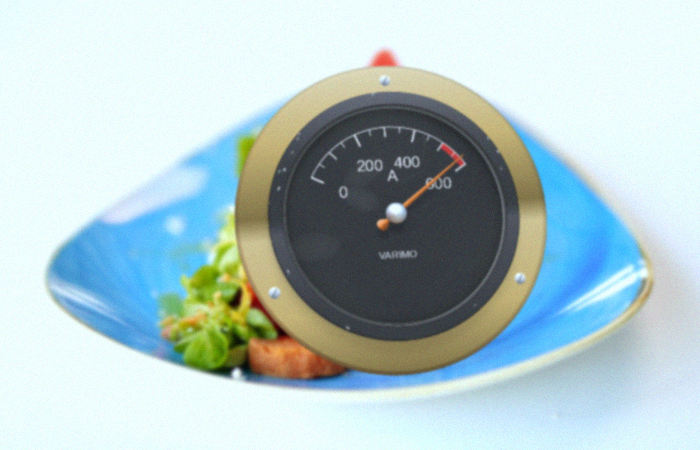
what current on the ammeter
575 A
